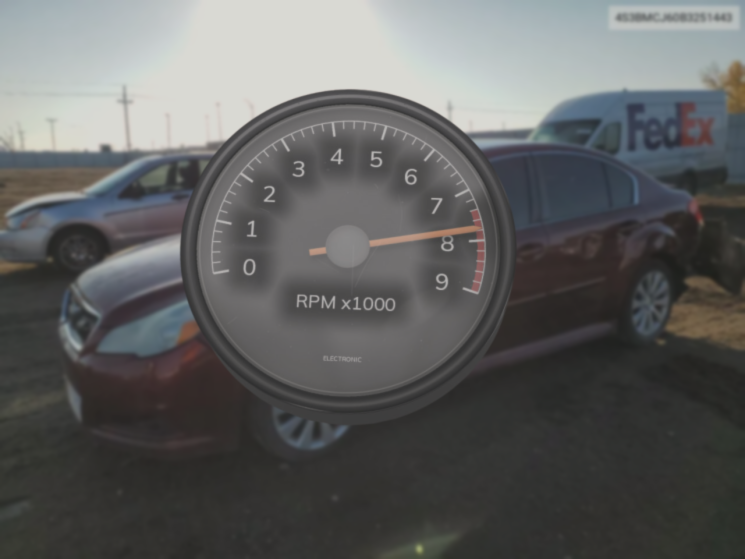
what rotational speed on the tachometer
7800 rpm
